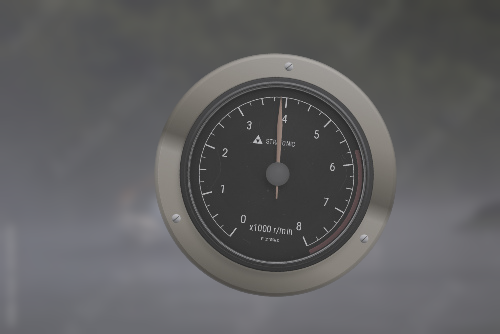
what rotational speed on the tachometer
3875 rpm
